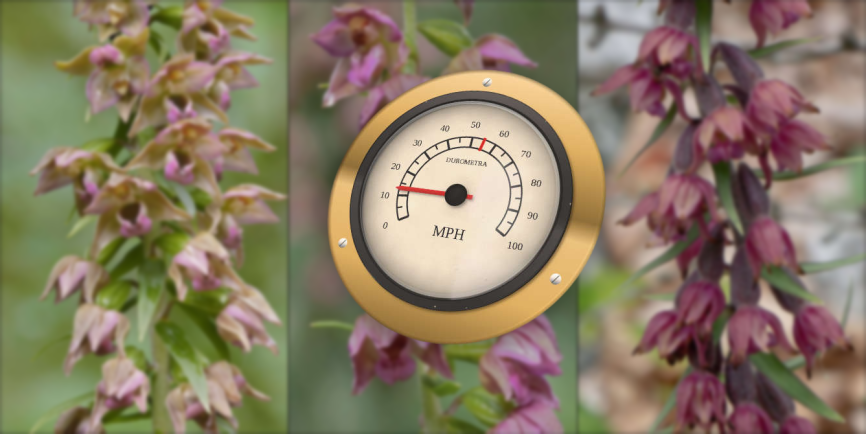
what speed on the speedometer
12.5 mph
